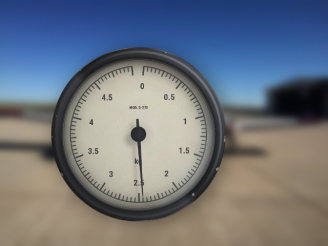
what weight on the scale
2.45 kg
